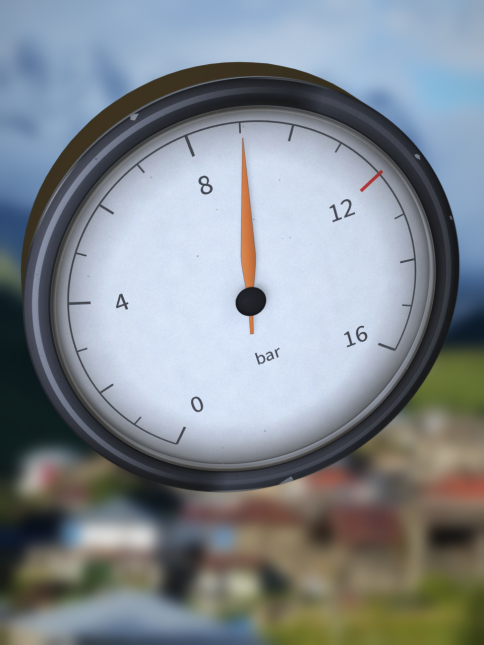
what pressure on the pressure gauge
9 bar
